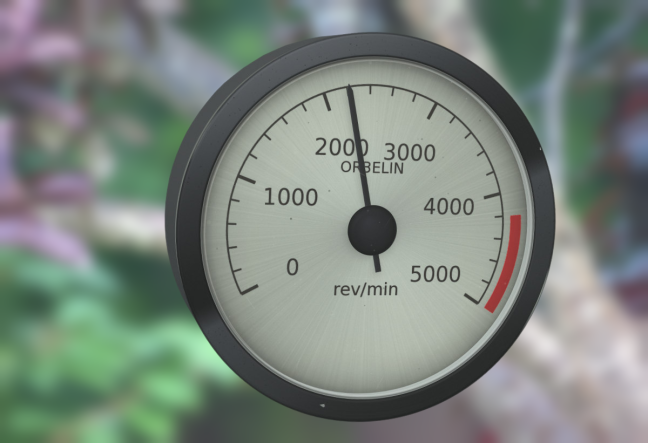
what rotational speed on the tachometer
2200 rpm
